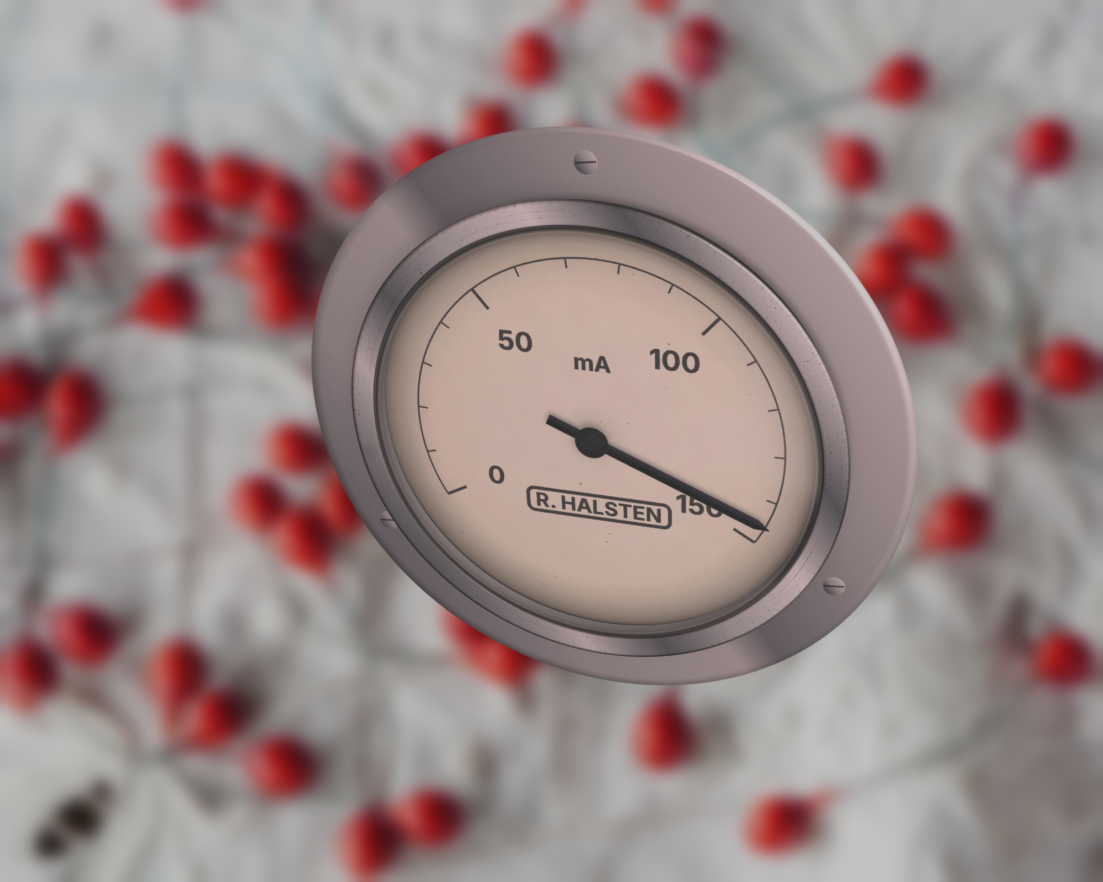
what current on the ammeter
145 mA
